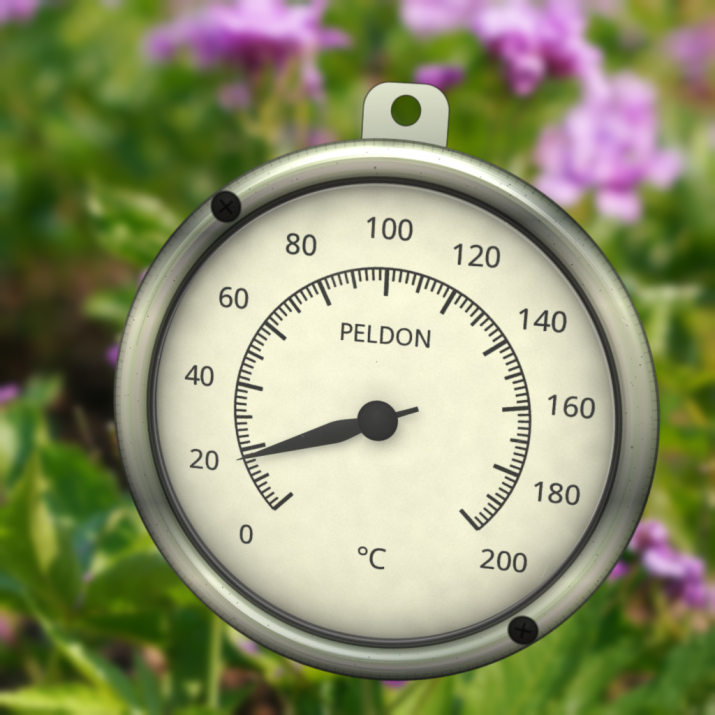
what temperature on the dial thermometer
18 °C
